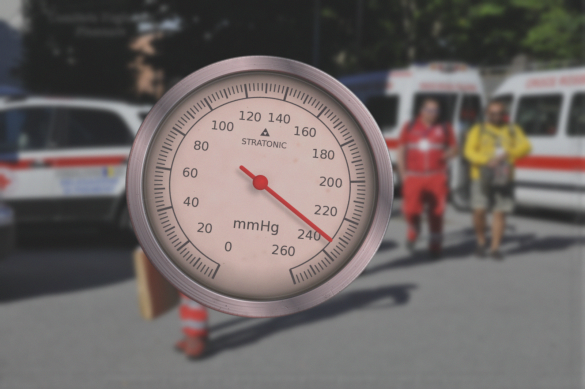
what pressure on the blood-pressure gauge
234 mmHg
